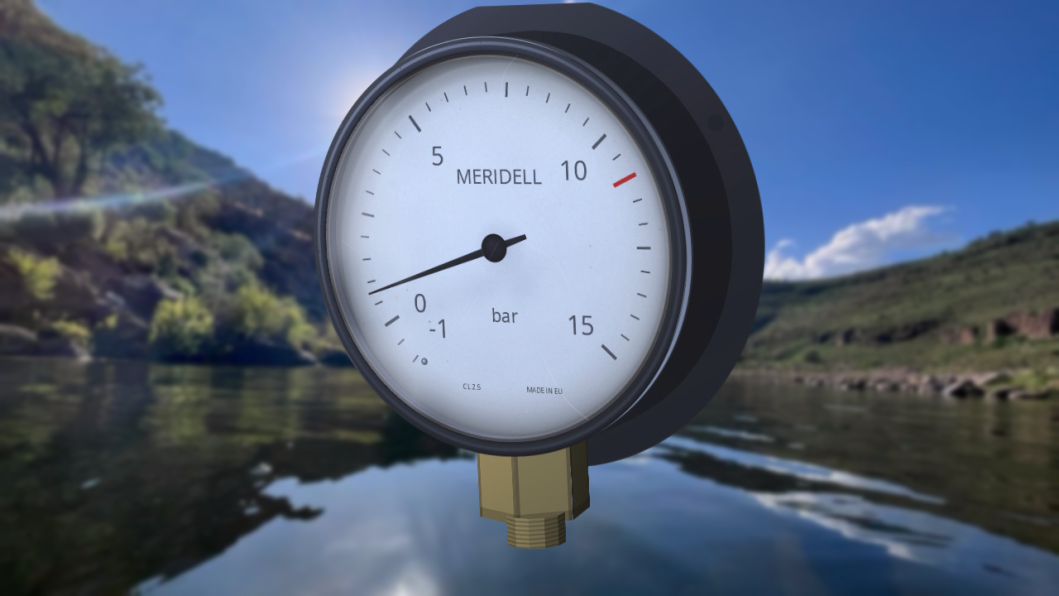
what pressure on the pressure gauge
0.75 bar
